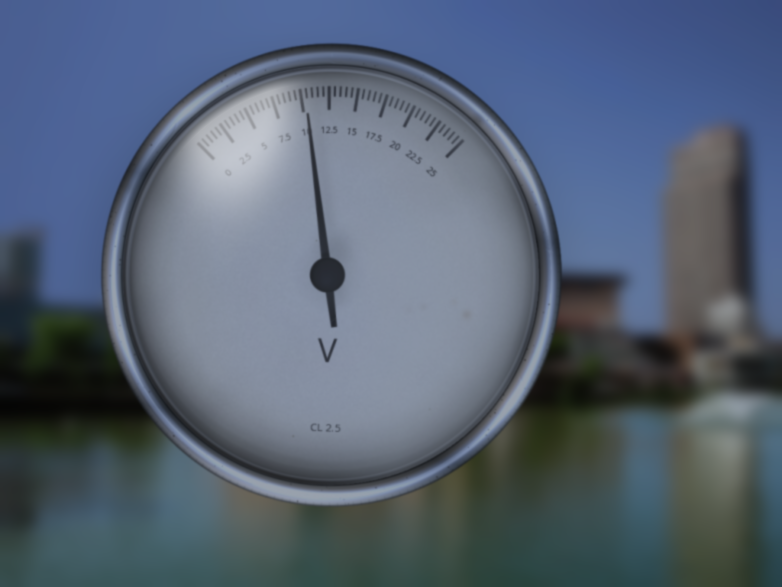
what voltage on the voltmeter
10.5 V
